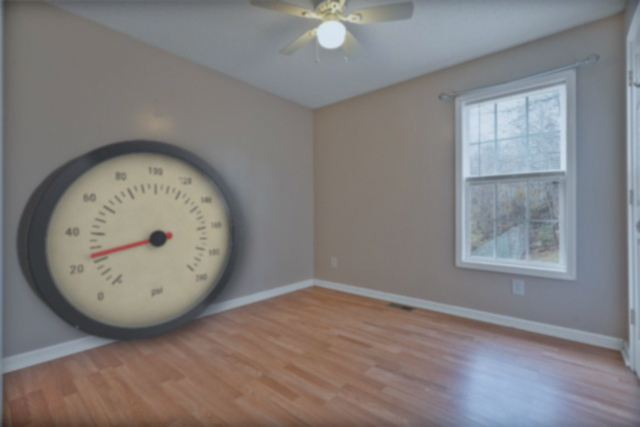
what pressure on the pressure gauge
25 psi
